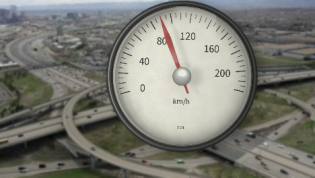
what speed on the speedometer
90 km/h
